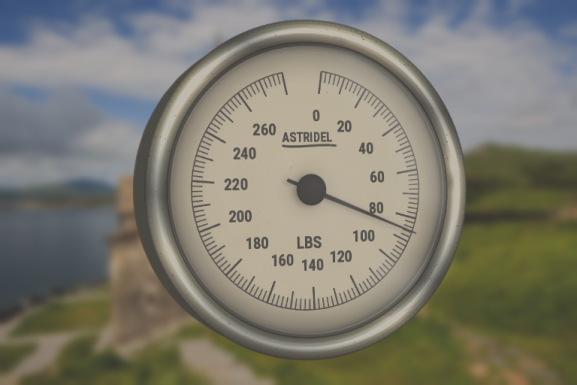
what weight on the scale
86 lb
